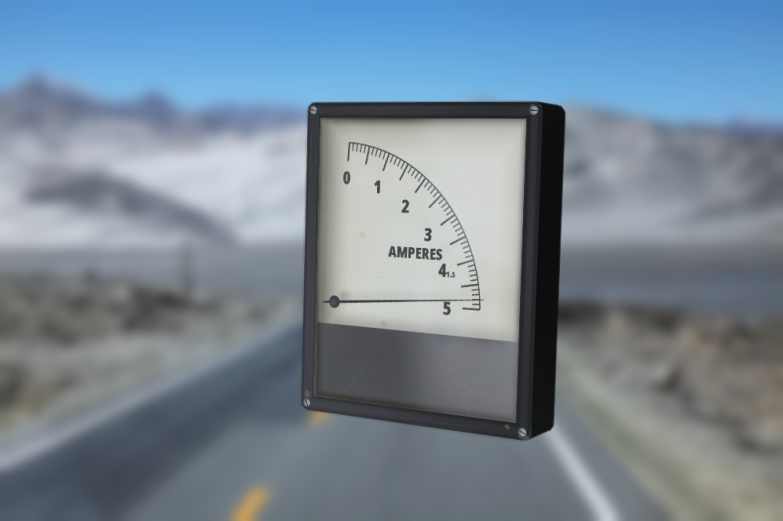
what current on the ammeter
4.8 A
